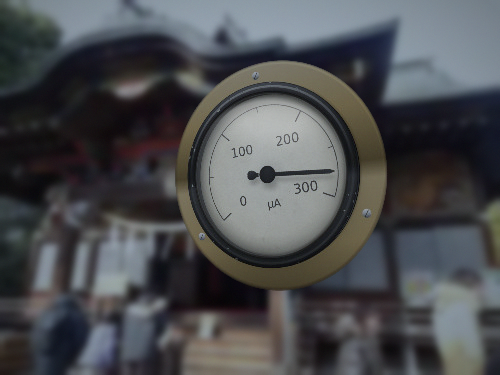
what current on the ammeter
275 µA
